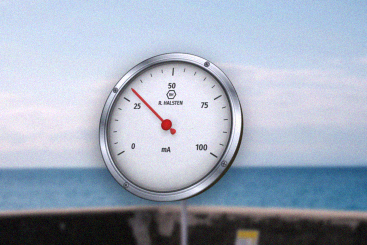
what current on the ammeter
30 mA
